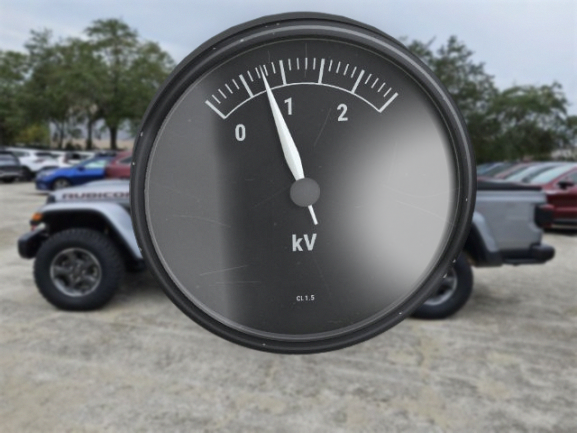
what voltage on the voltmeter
0.75 kV
